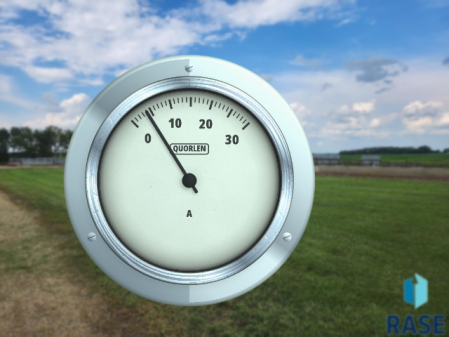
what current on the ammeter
4 A
